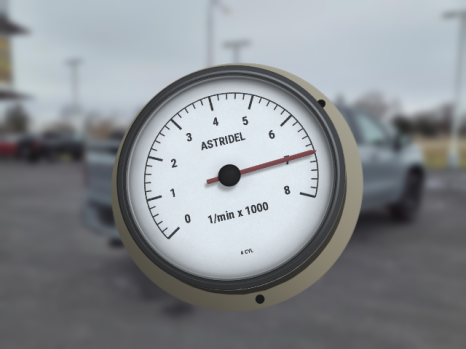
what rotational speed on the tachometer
7000 rpm
